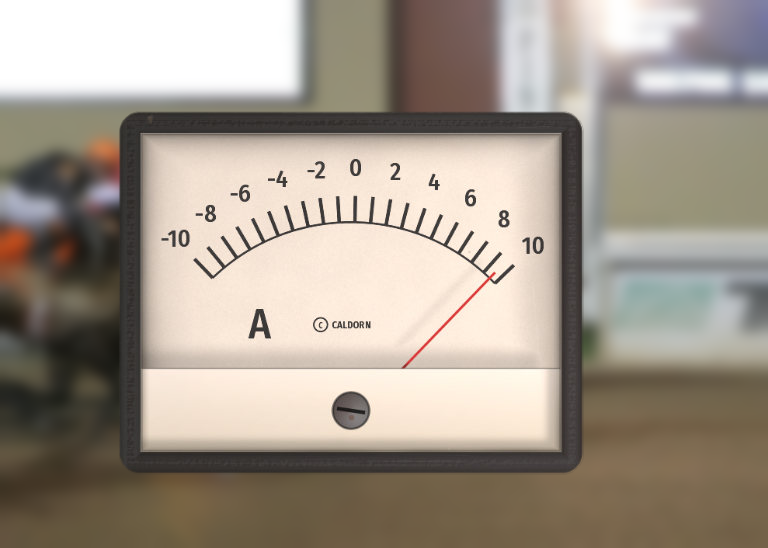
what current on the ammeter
9.5 A
